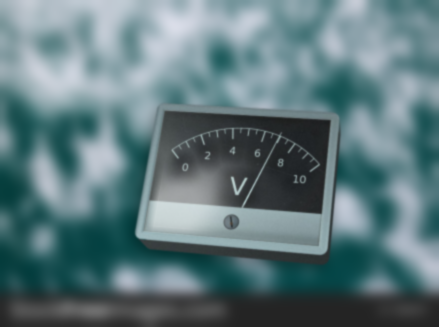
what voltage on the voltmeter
7 V
